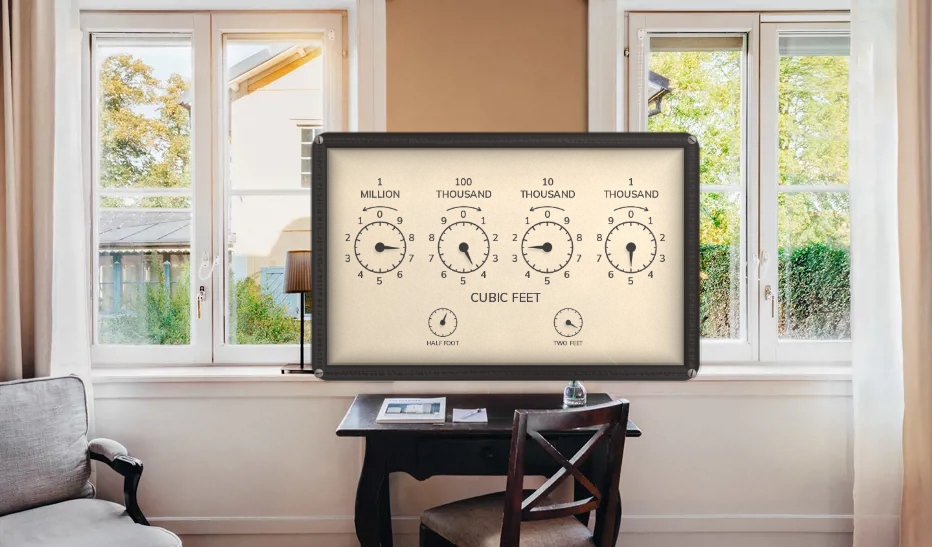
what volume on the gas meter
742500 ft³
